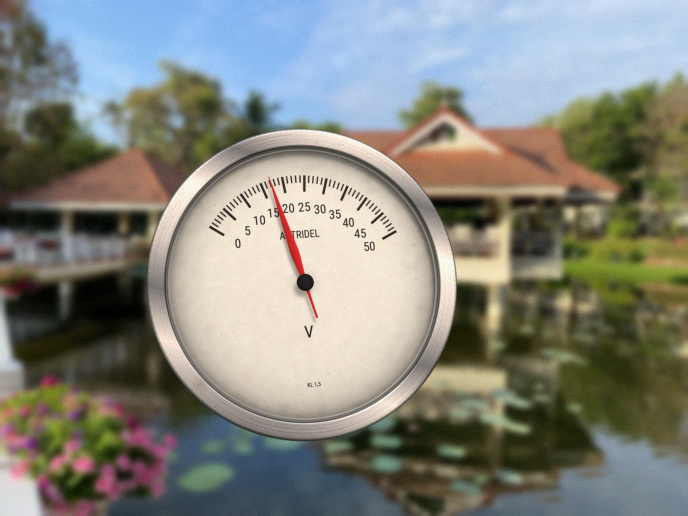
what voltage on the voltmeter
17 V
